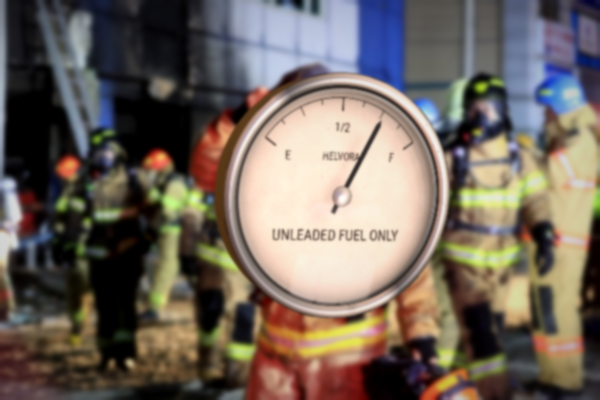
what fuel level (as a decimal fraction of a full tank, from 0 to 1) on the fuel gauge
0.75
